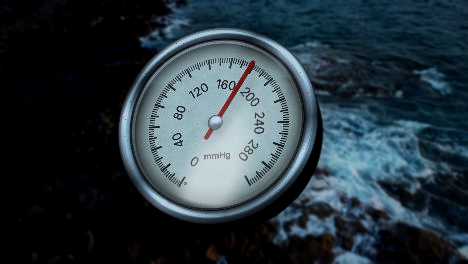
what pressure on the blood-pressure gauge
180 mmHg
